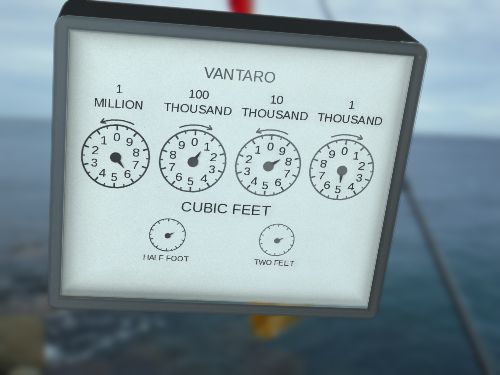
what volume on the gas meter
608500 ft³
